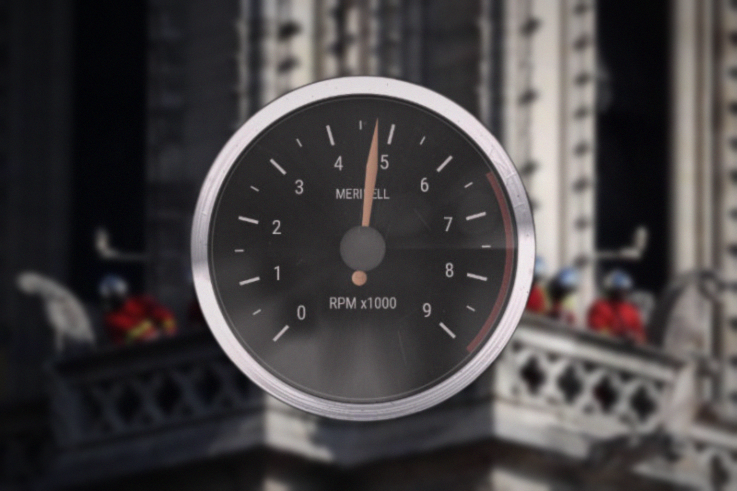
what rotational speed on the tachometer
4750 rpm
